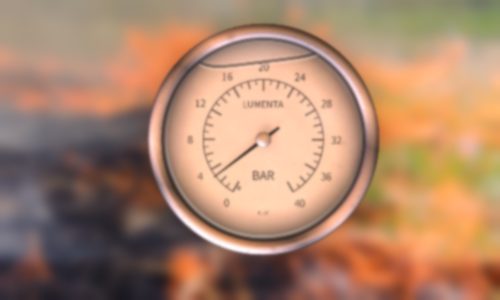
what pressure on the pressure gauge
3 bar
